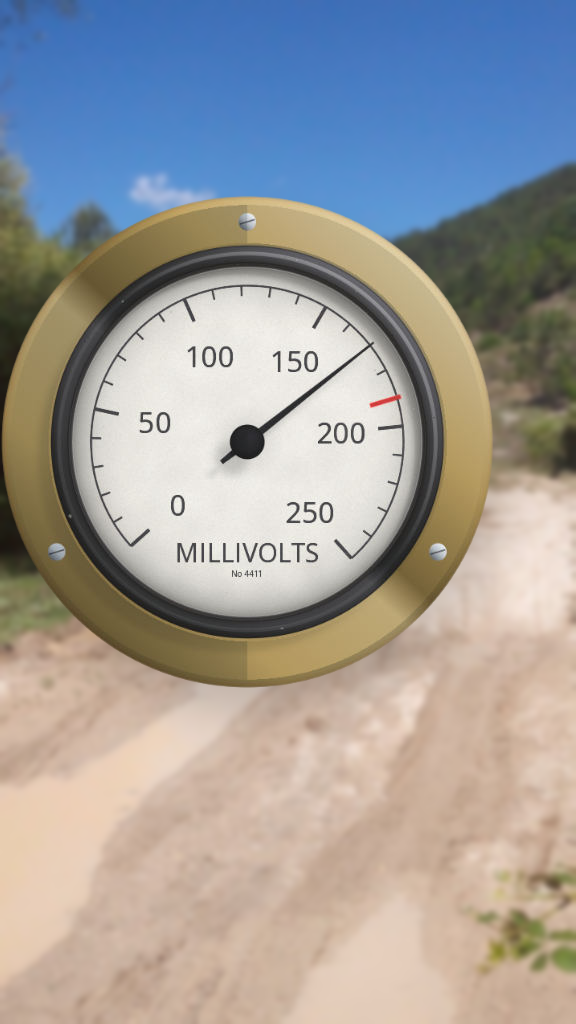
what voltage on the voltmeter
170 mV
